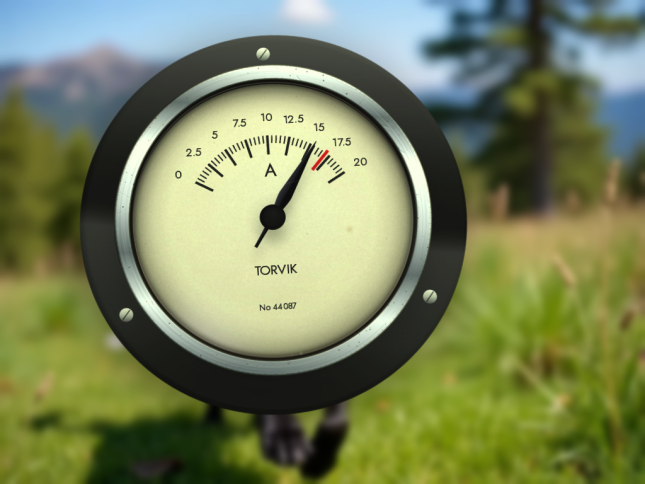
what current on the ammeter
15.5 A
